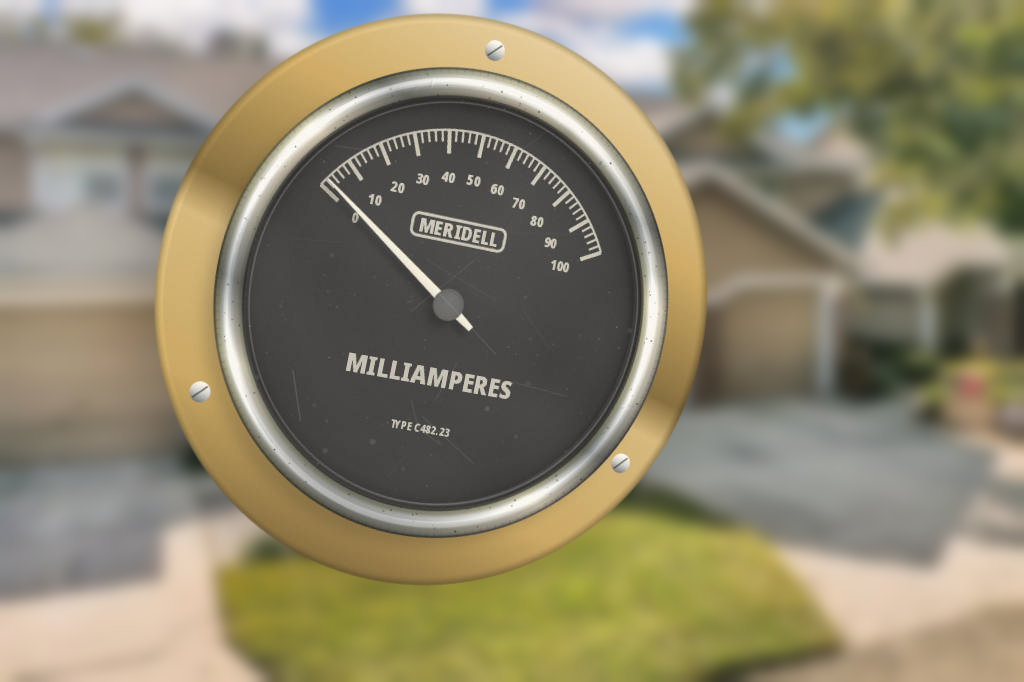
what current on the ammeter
2 mA
